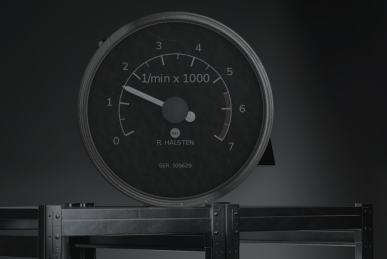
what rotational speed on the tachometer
1500 rpm
